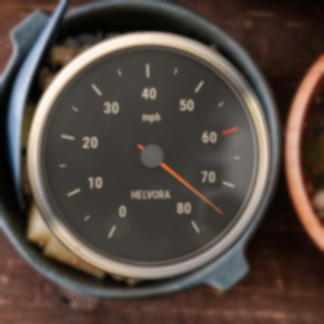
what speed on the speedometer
75 mph
